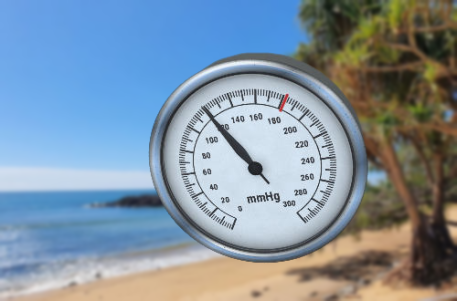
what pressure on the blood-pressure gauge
120 mmHg
